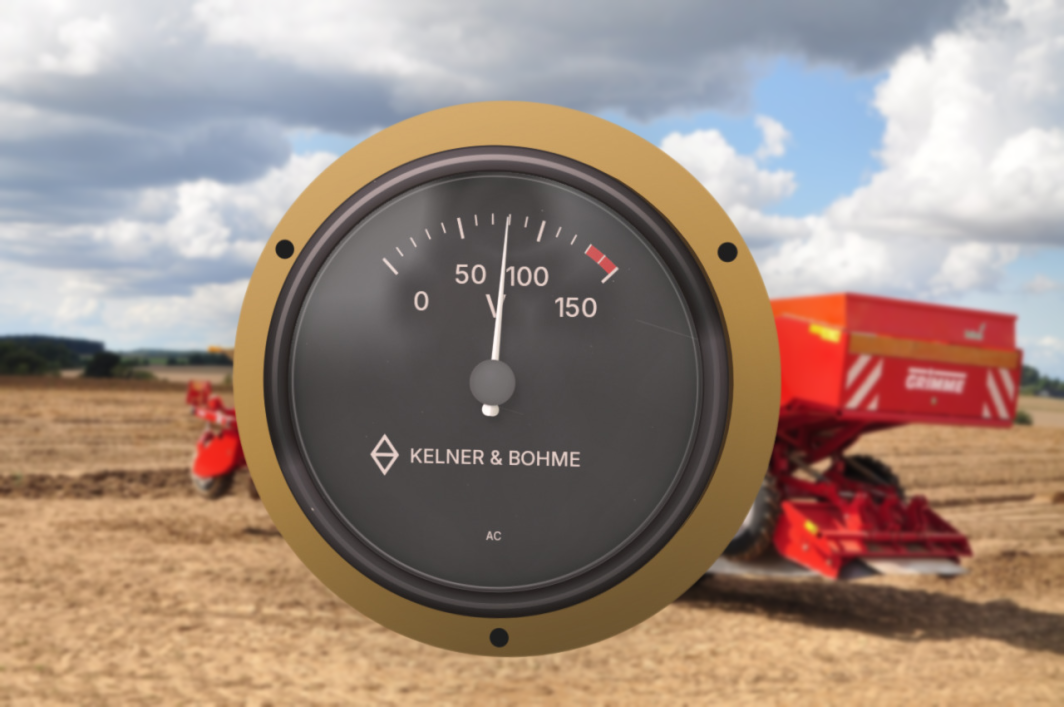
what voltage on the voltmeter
80 V
